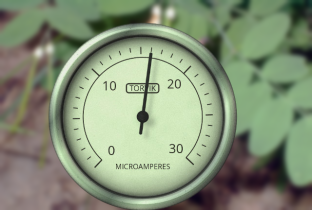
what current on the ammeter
16 µA
